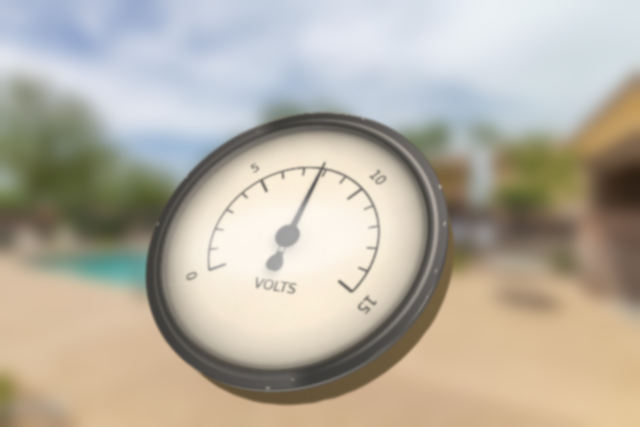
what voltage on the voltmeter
8 V
